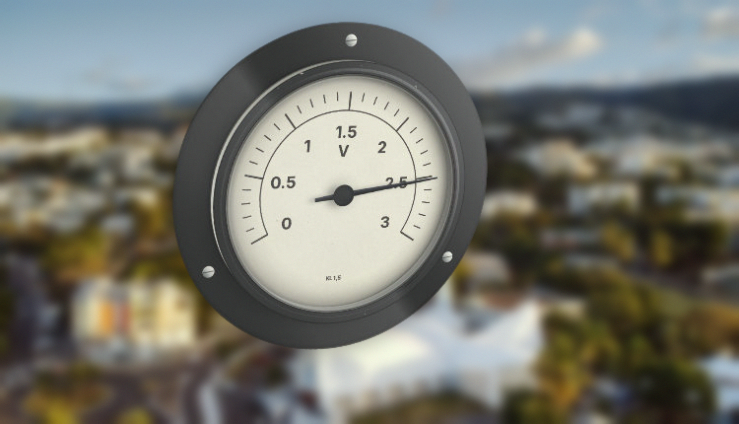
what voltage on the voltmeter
2.5 V
